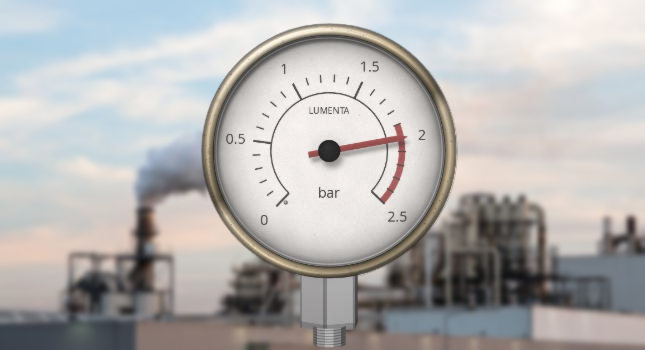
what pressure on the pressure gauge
2 bar
